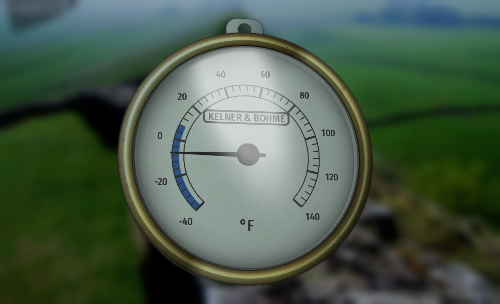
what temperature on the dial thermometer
-8 °F
